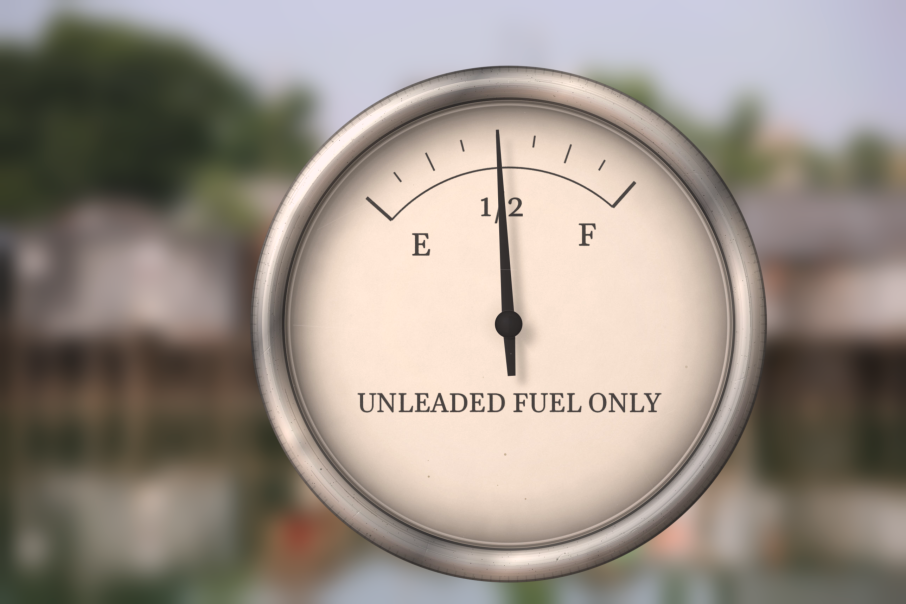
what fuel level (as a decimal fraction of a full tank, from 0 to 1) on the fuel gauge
0.5
